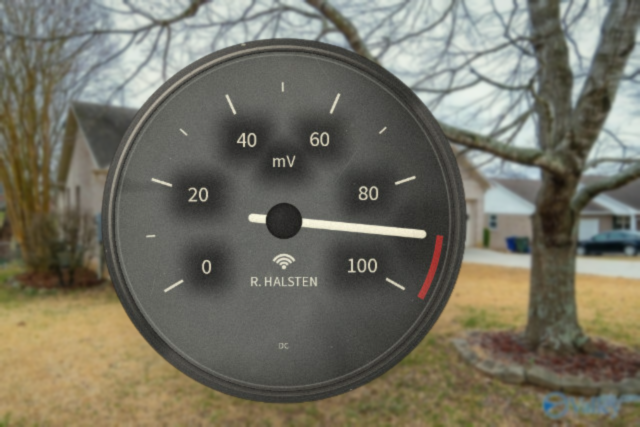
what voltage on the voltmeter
90 mV
